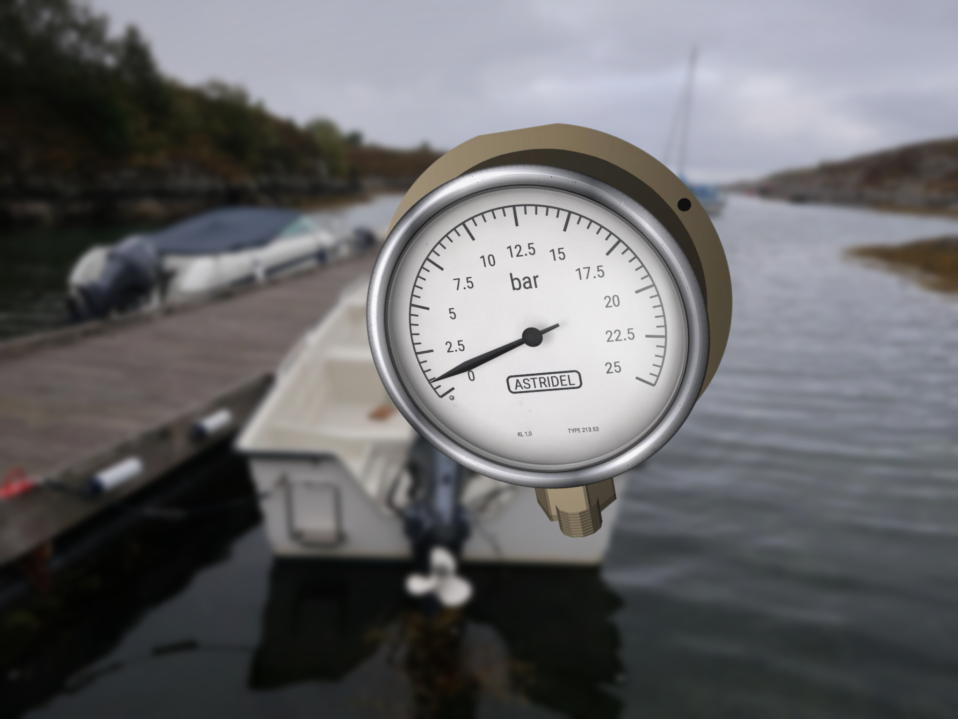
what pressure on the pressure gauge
1 bar
